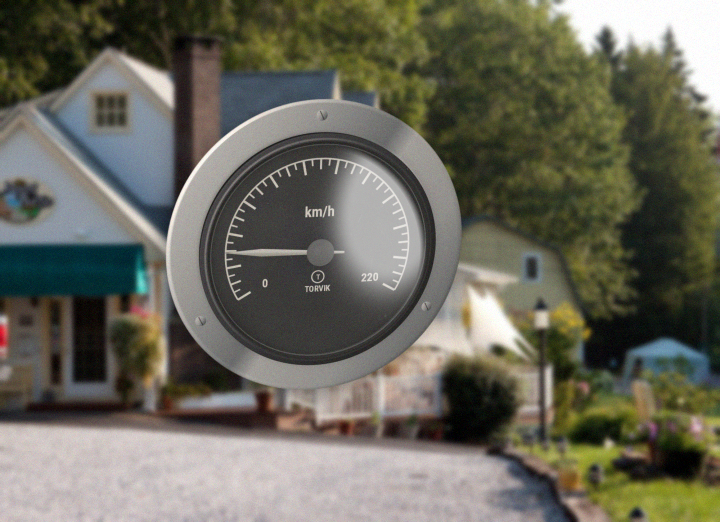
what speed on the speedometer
30 km/h
